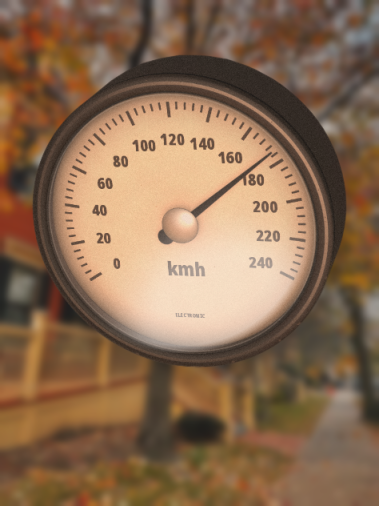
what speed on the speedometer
174 km/h
